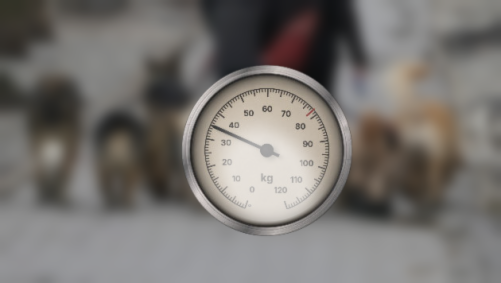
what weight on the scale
35 kg
